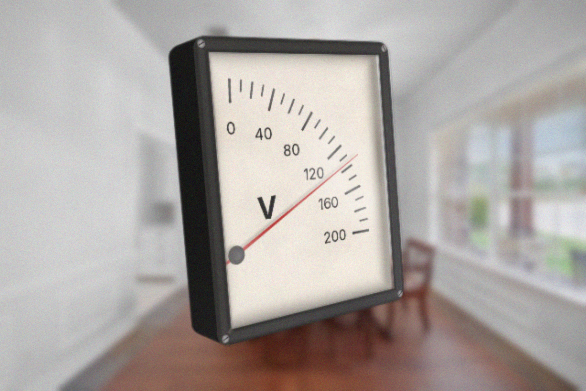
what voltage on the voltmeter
135 V
